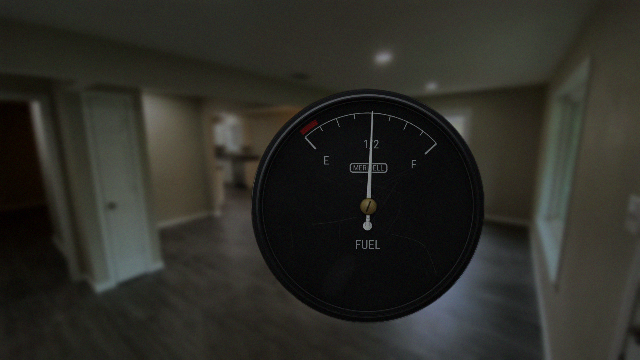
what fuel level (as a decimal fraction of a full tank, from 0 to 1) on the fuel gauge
0.5
